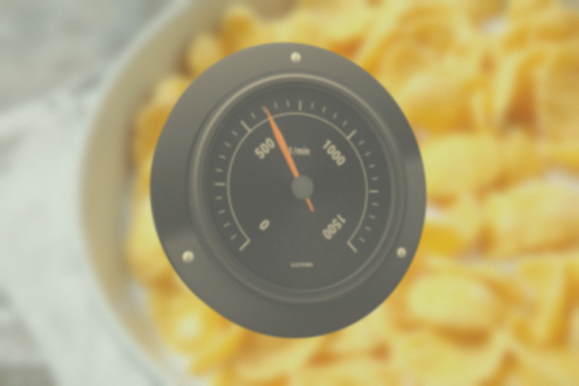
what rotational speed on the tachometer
600 rpm
